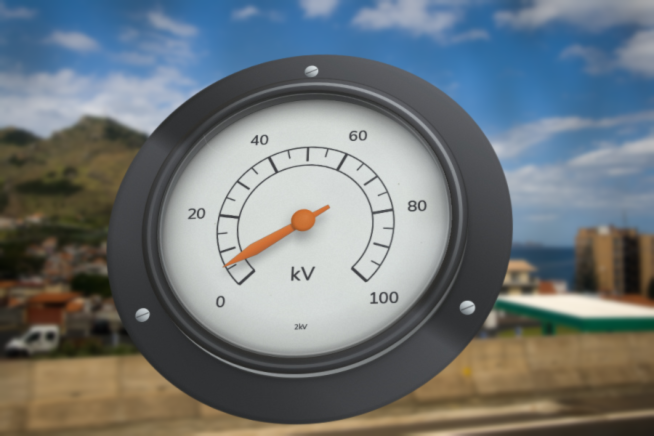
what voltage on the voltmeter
5 kV
